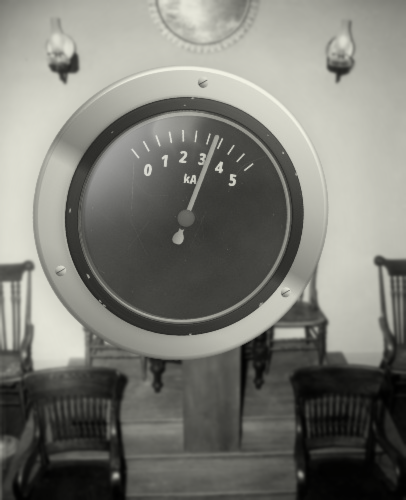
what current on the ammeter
3.25 kA
